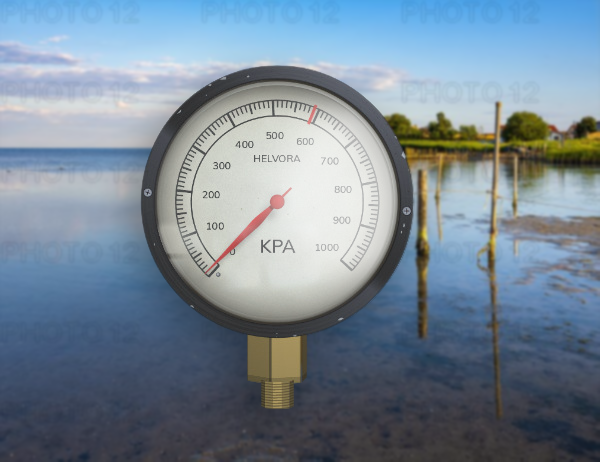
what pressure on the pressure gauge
10 kPa
